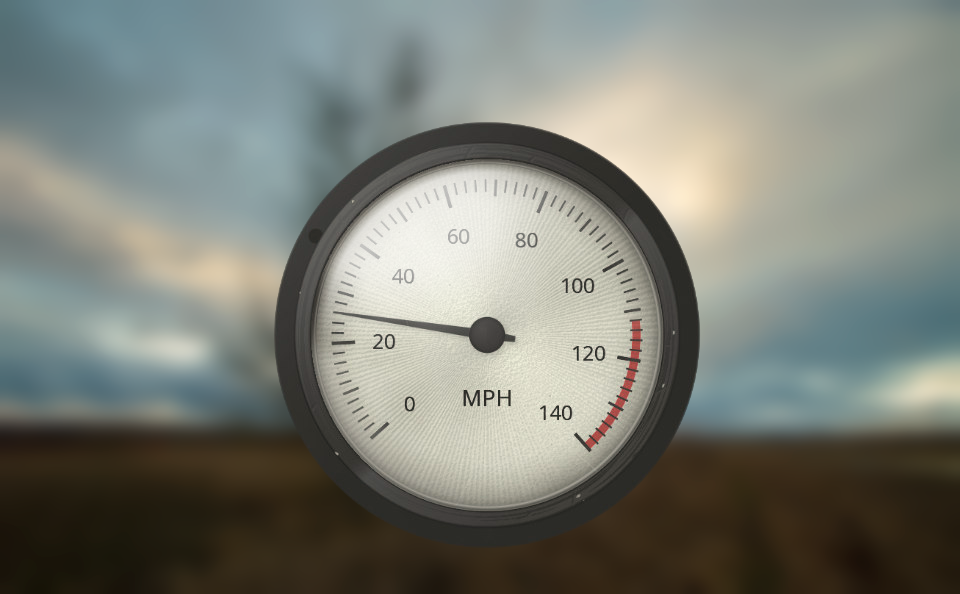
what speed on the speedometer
26 mph
